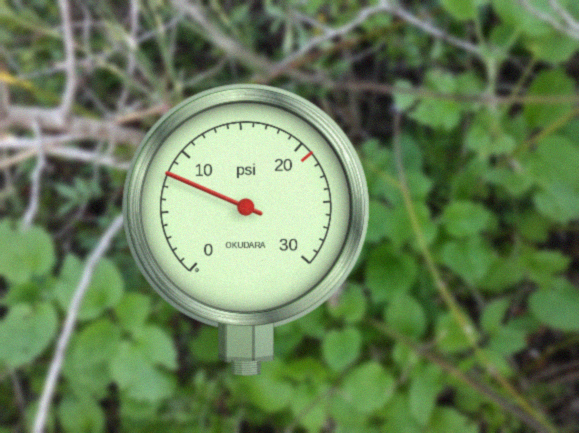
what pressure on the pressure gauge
8 psi
